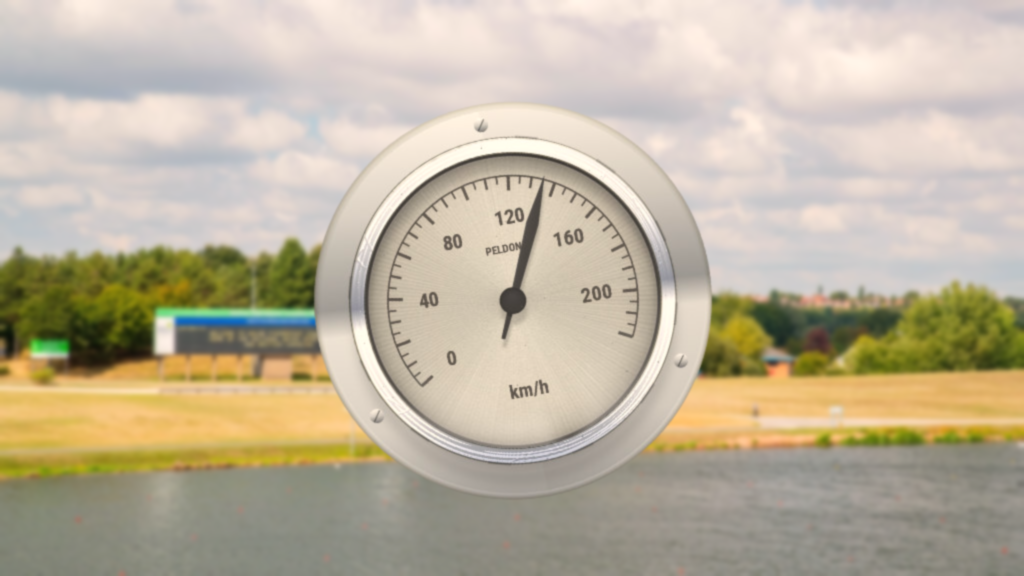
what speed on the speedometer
135 km/h
